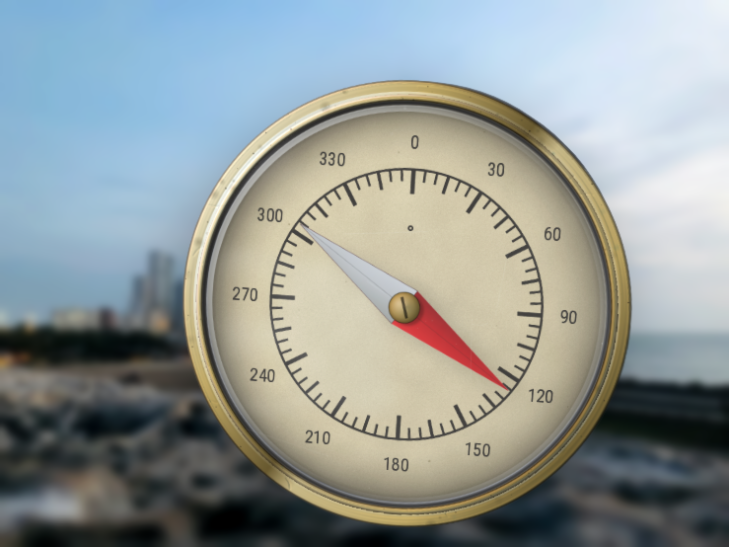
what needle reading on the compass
125 °
